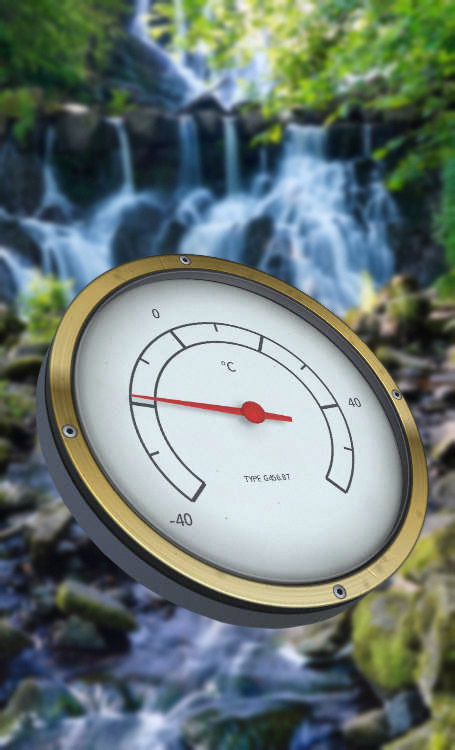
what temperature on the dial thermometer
-20 °C
